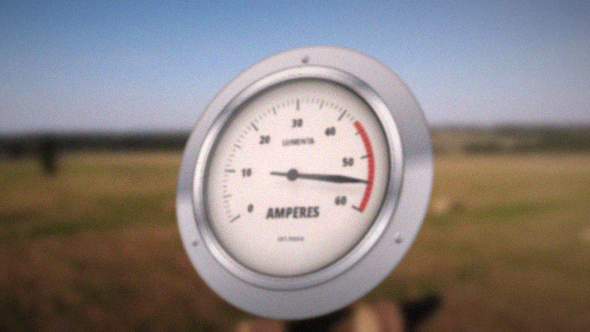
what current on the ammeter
55 A
